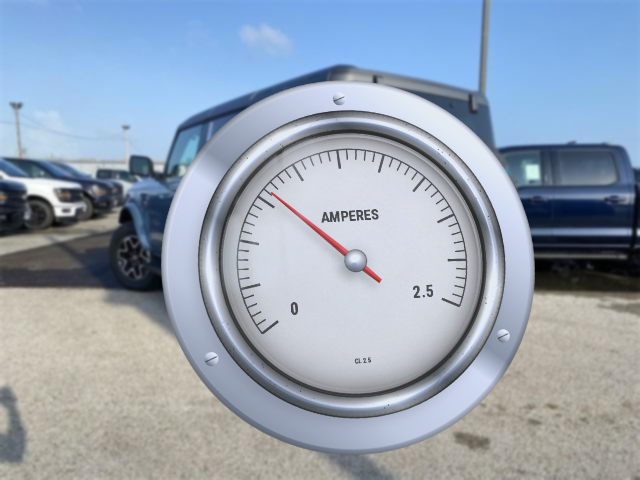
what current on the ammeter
0.8 A
